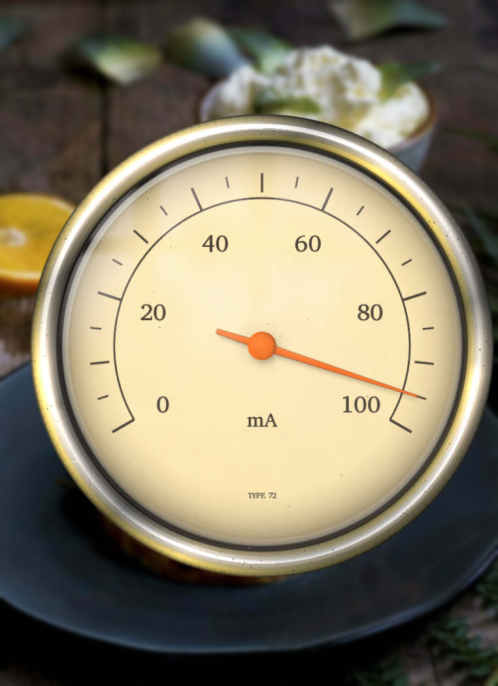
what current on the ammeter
95 mA
